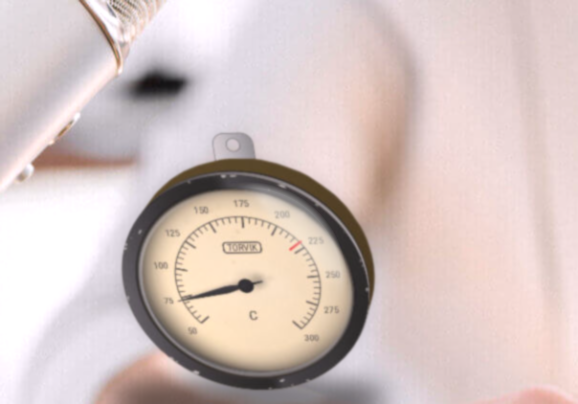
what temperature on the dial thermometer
75 °C
